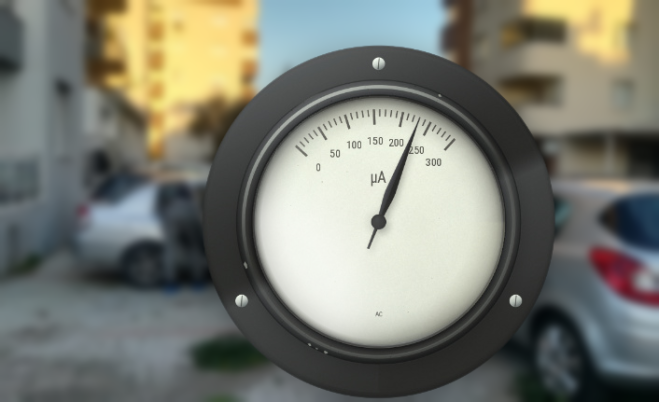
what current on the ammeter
230 µA
